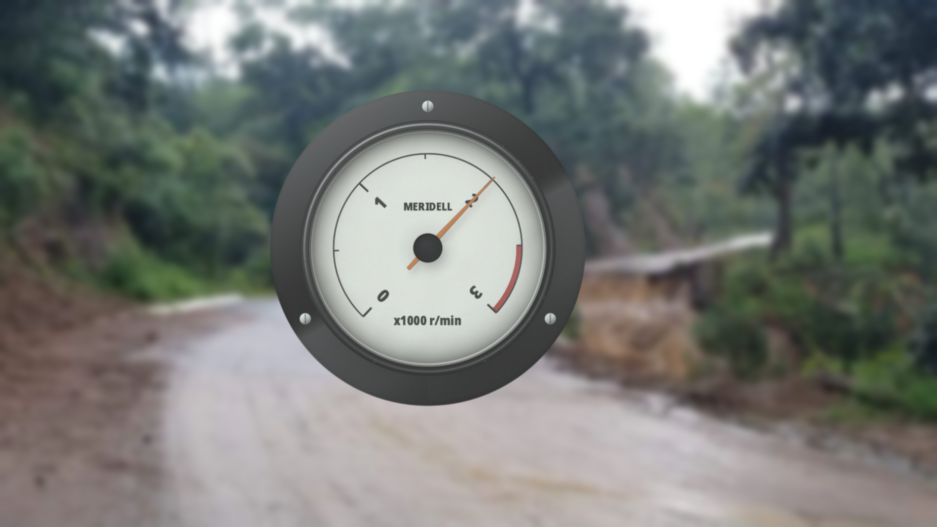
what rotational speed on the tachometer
2000 rpm
